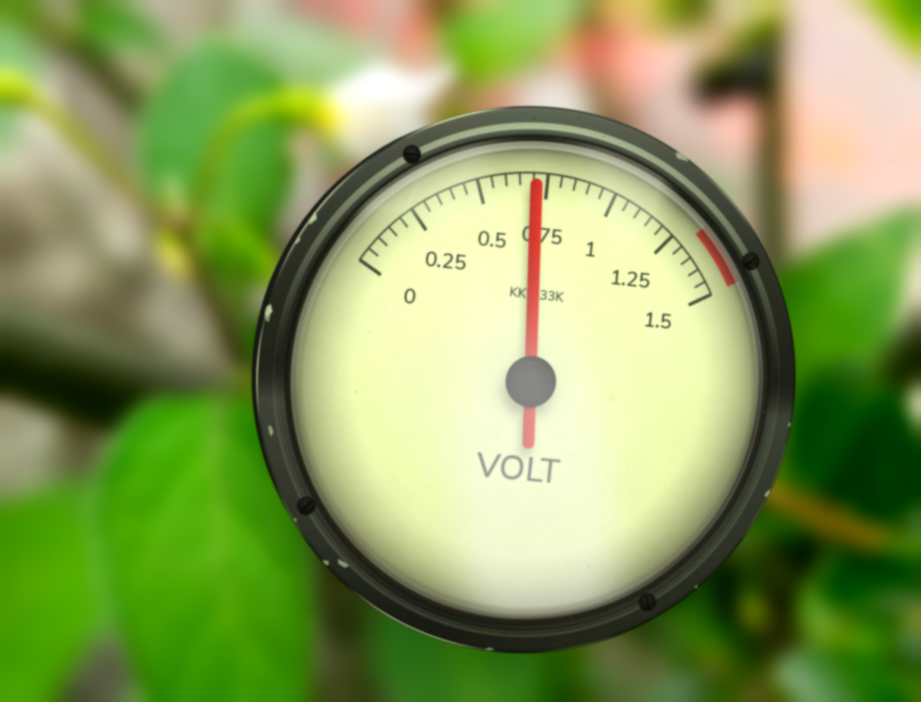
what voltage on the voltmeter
0.7 V
